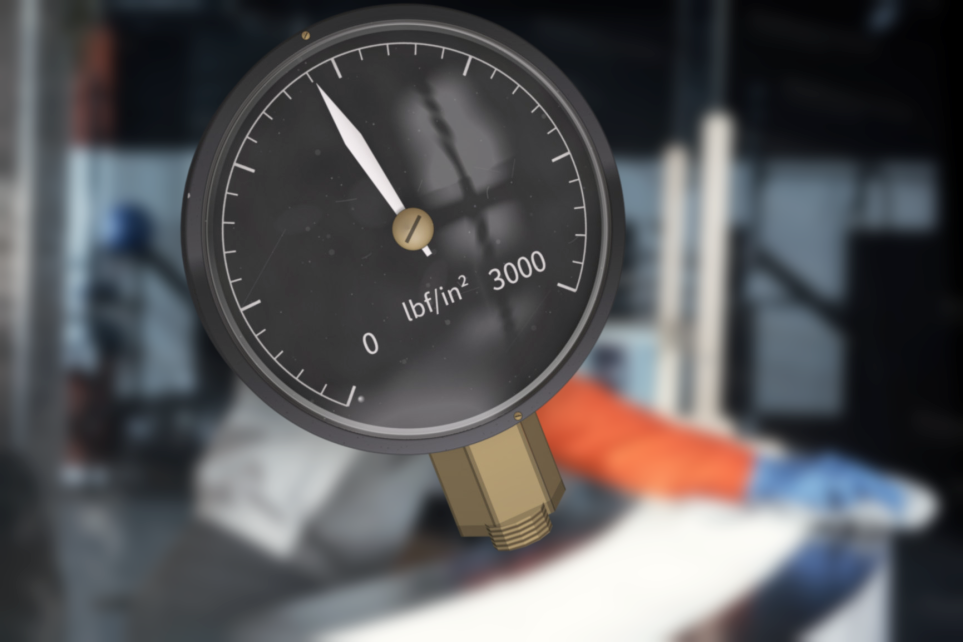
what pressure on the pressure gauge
1400 psi
